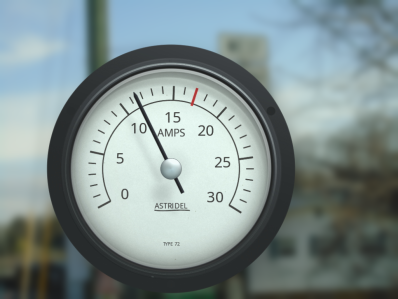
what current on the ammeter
11.5 A
